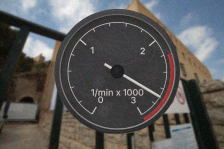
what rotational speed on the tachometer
2700 rpm
